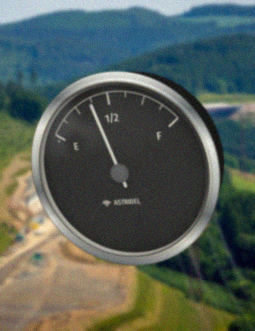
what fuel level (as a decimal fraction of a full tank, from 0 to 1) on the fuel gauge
0.375
